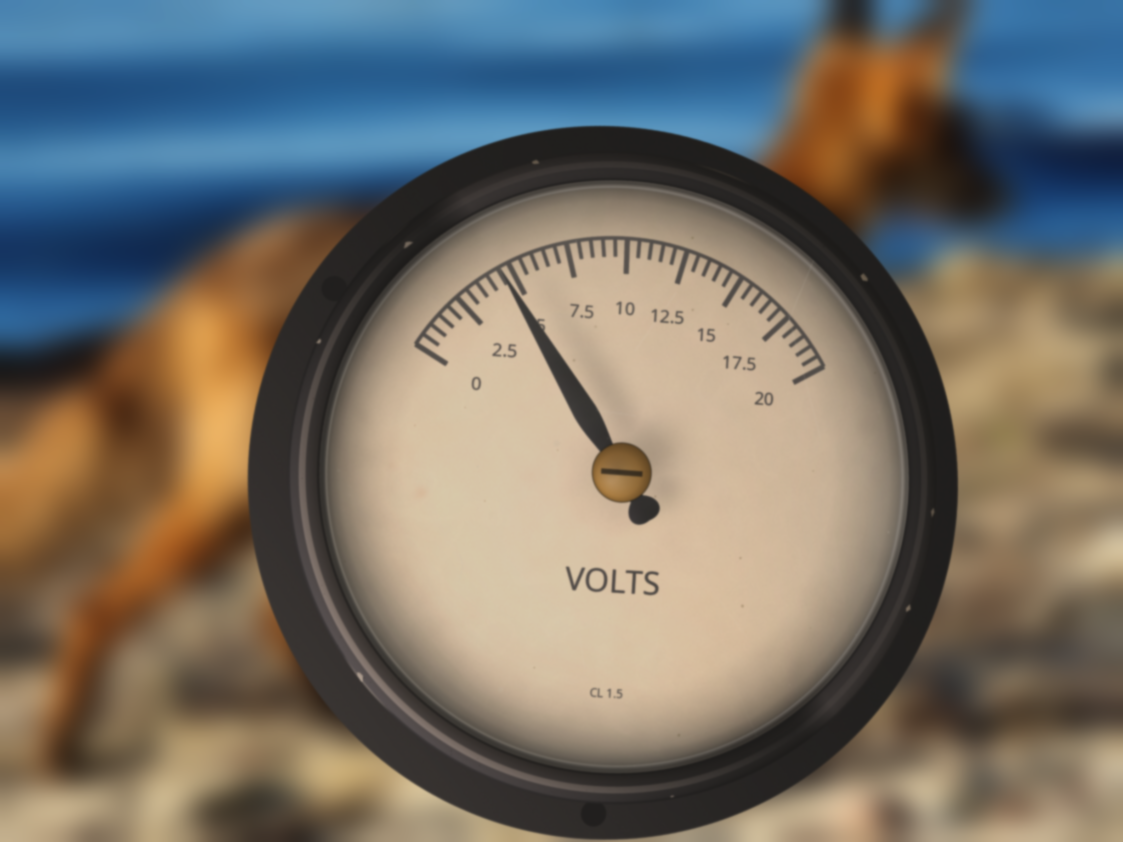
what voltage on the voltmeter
4.5 V
